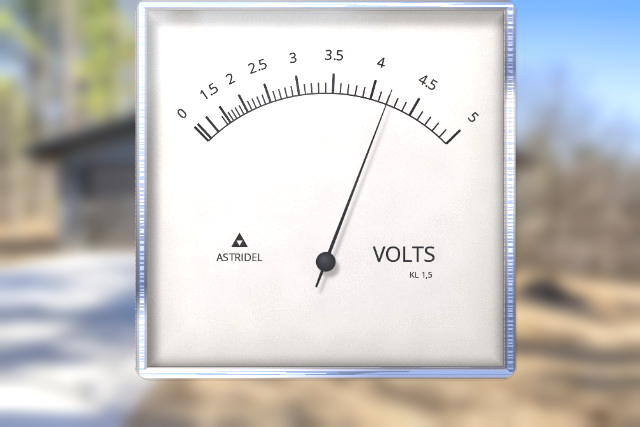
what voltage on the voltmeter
4.2 V
